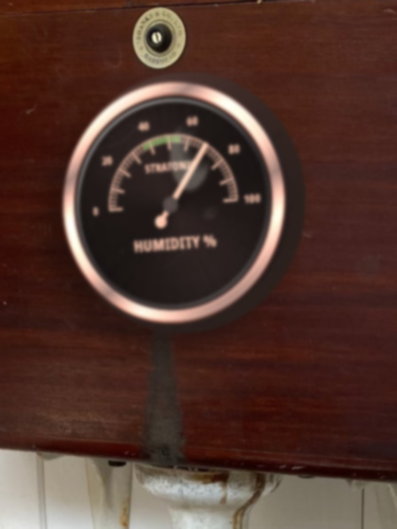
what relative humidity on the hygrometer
70 %
